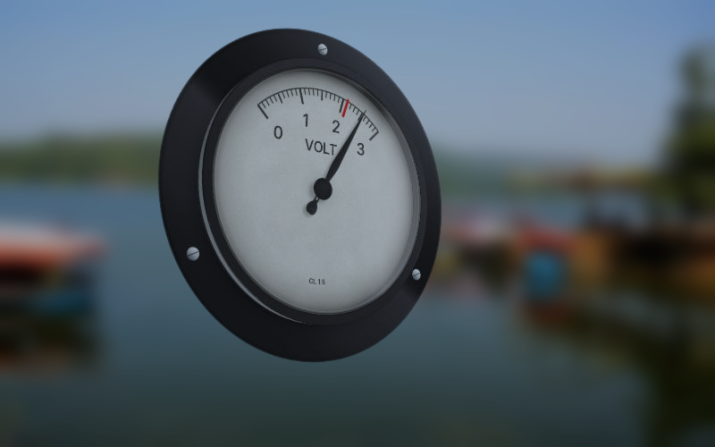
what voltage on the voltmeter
2.5 V
